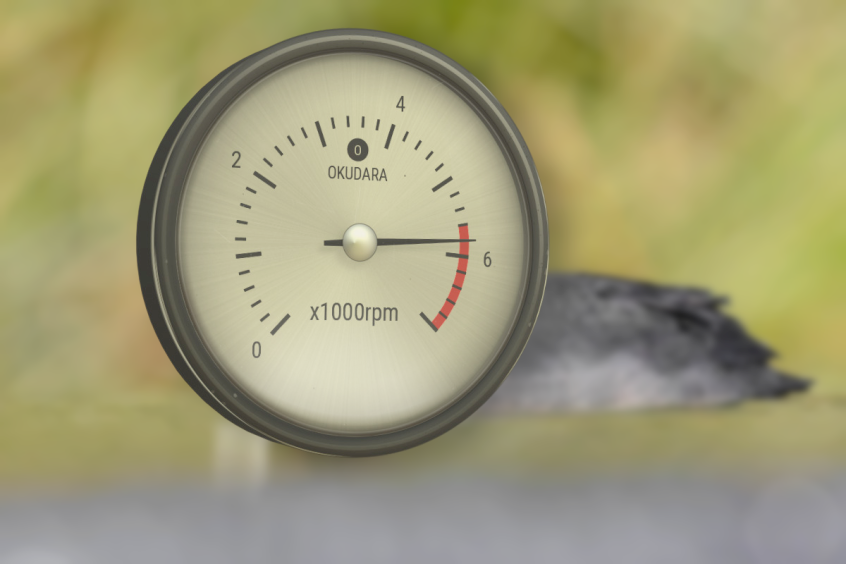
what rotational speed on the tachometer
5800 rpm
